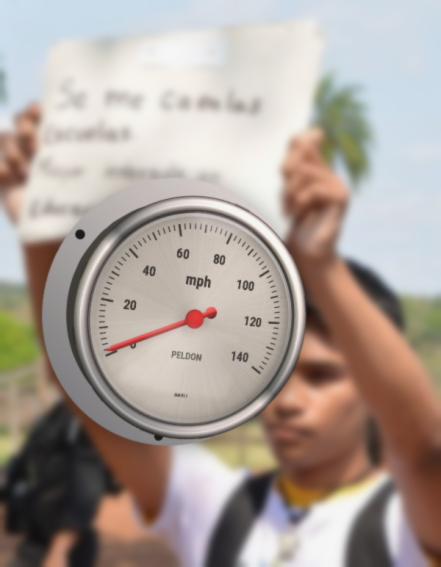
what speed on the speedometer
2 mph
